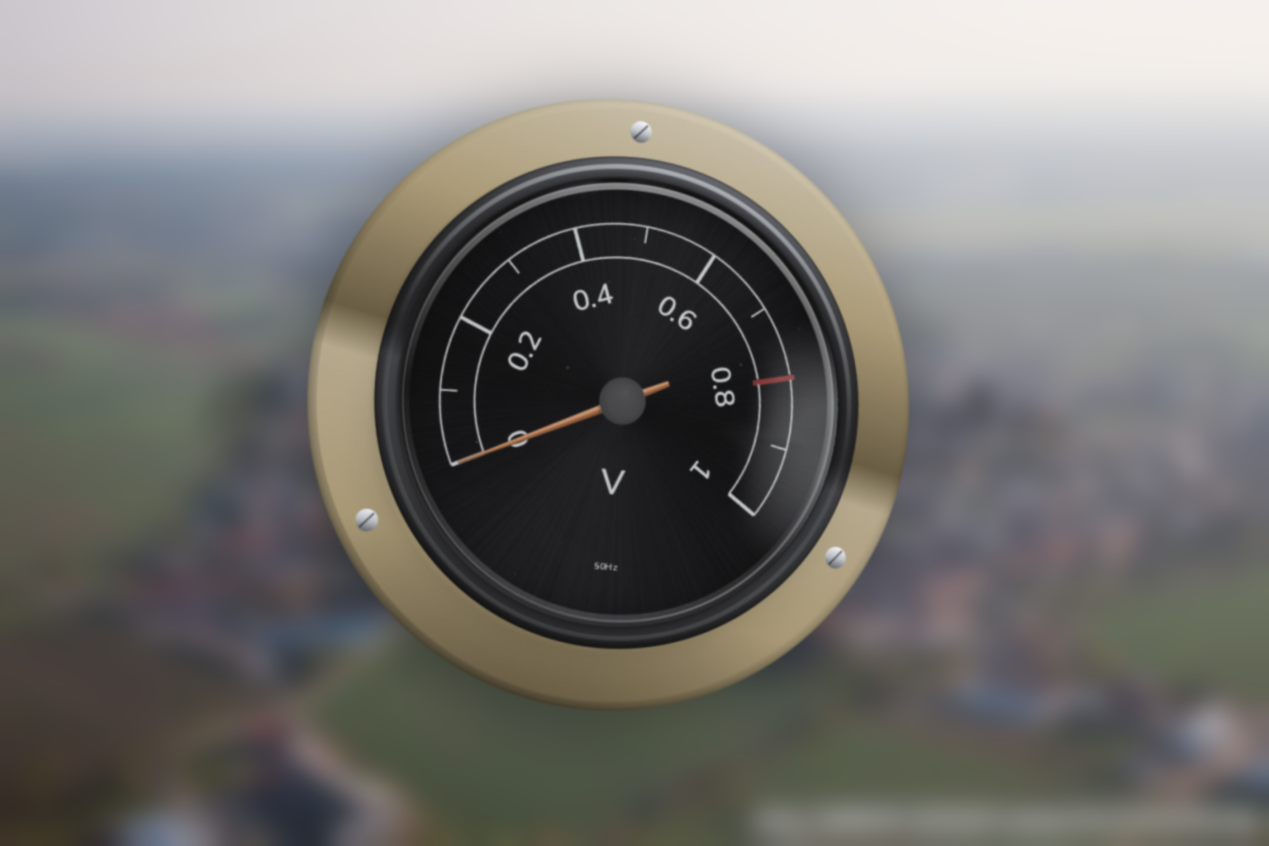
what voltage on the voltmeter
0 V
